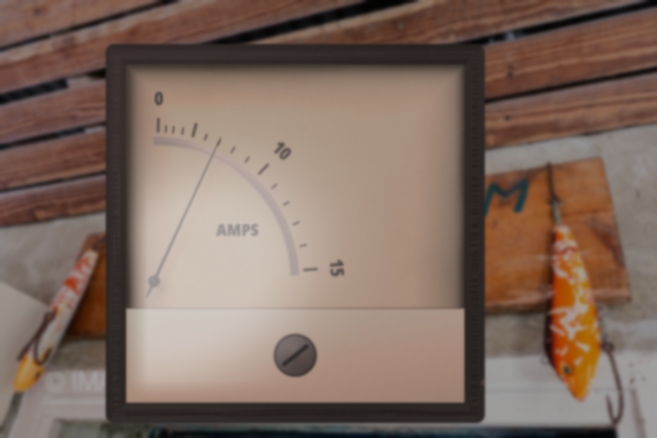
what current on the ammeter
7 A
